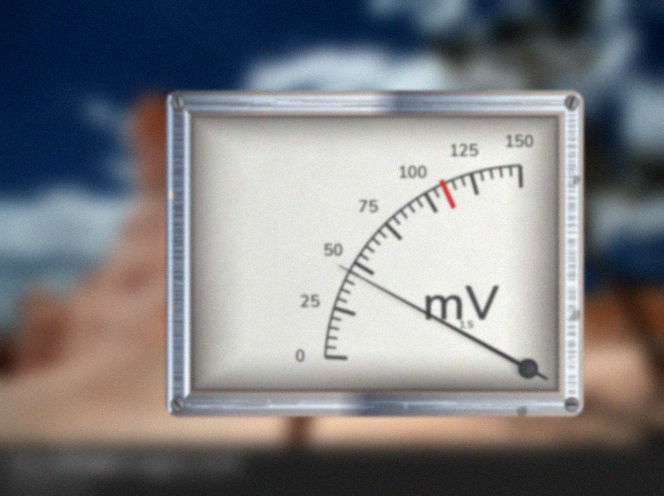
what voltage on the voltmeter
45 mV
